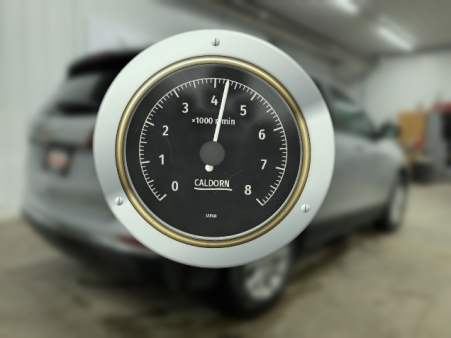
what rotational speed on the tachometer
4300 rpm
